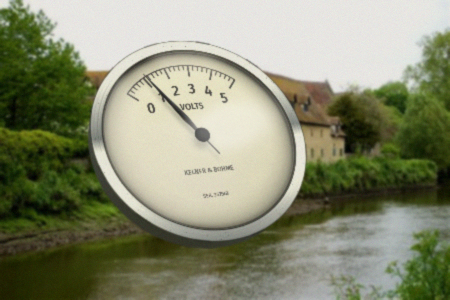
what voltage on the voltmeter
1 V
